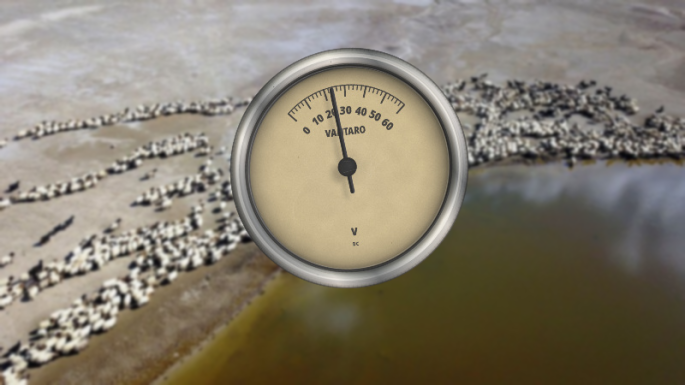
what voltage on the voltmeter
24 V
